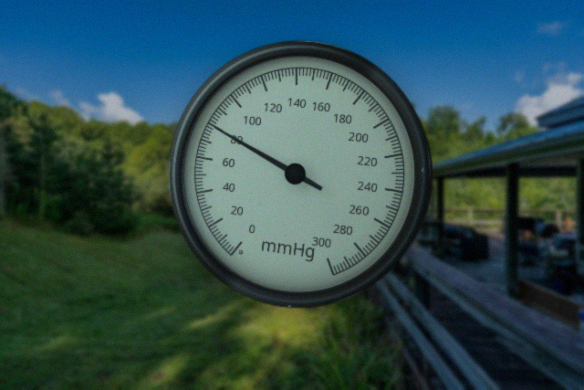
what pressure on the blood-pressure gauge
80 mmHg
